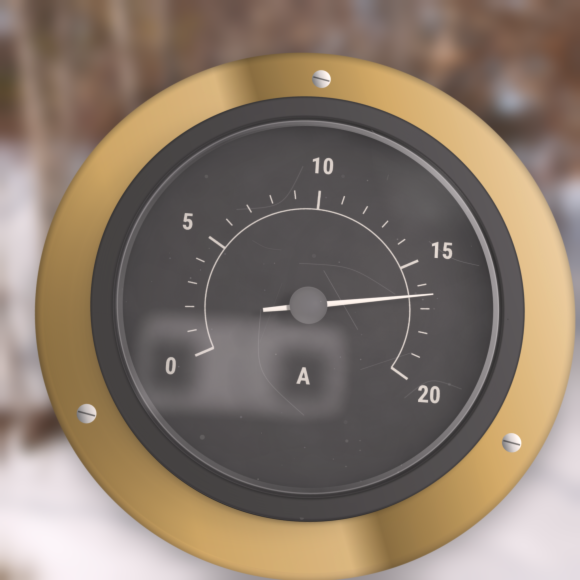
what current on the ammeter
16.5 A
